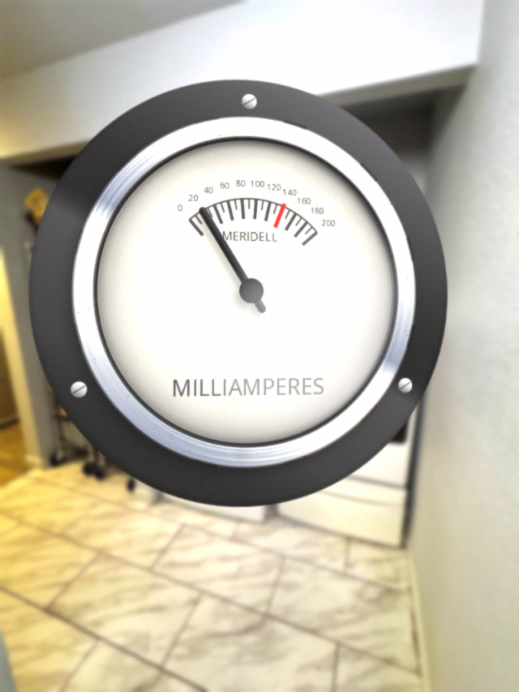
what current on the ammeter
20 mA
